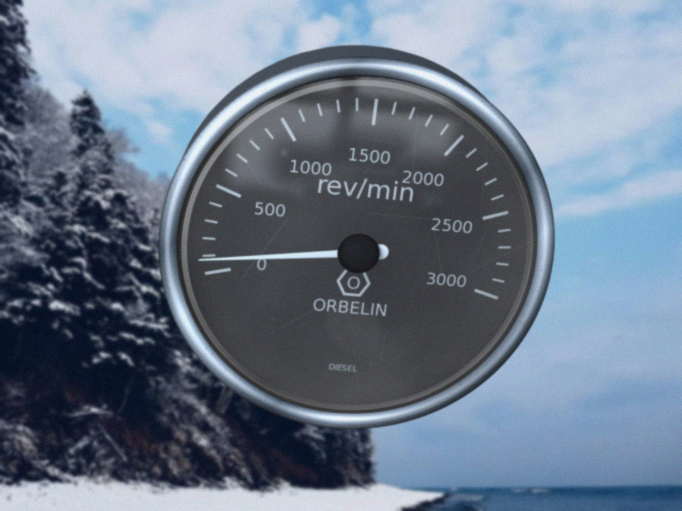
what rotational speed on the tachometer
100 rpm
